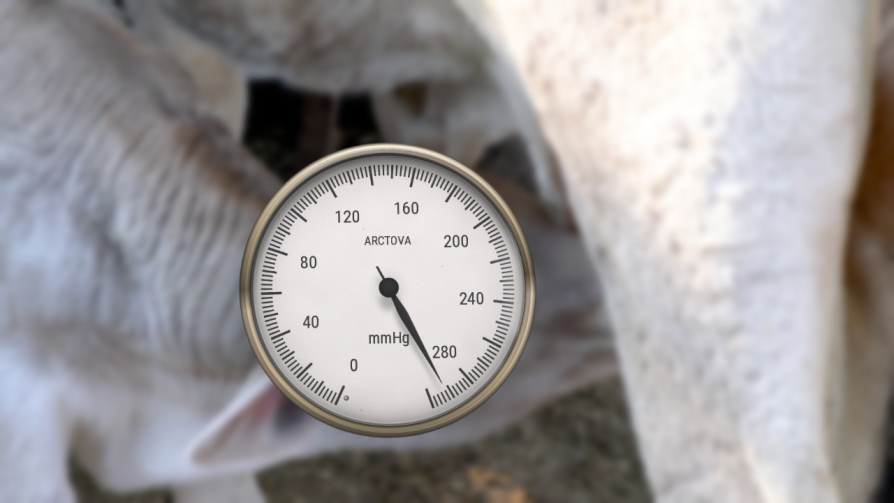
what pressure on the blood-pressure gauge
292 mmHg
